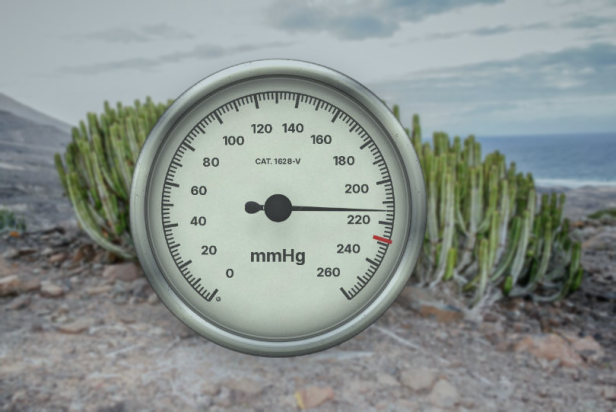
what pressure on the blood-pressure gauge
214 mmHg
